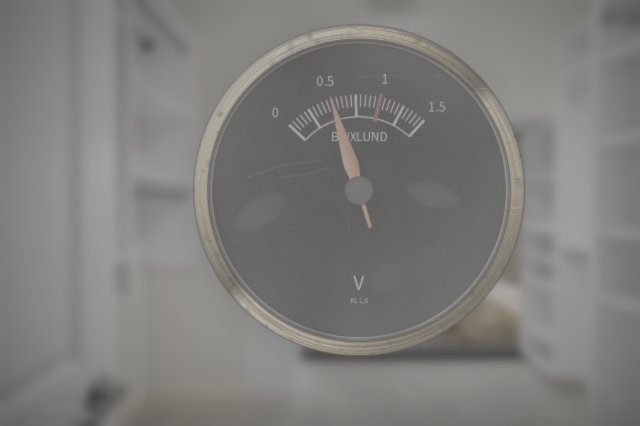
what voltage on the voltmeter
0.5 V
